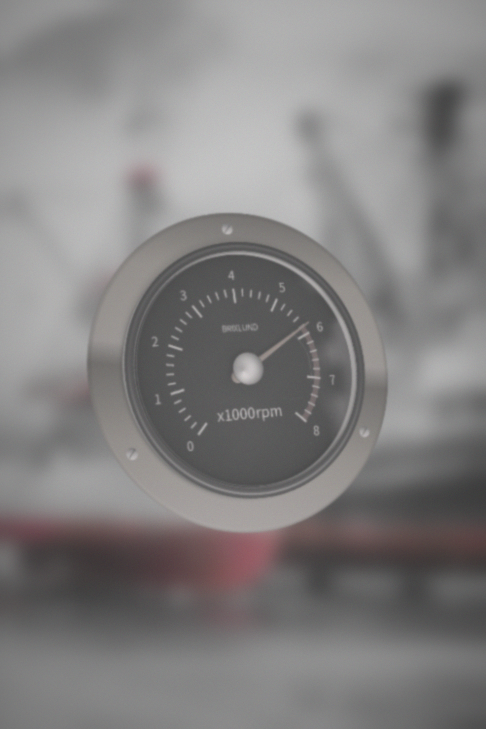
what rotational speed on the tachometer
5800 rpm
